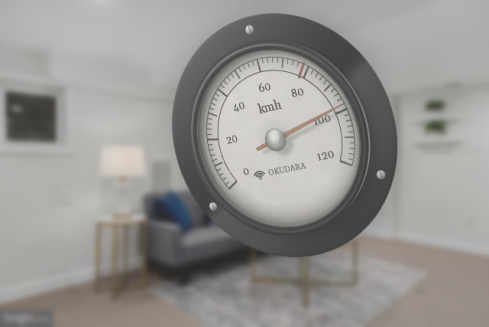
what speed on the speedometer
98 km/h
